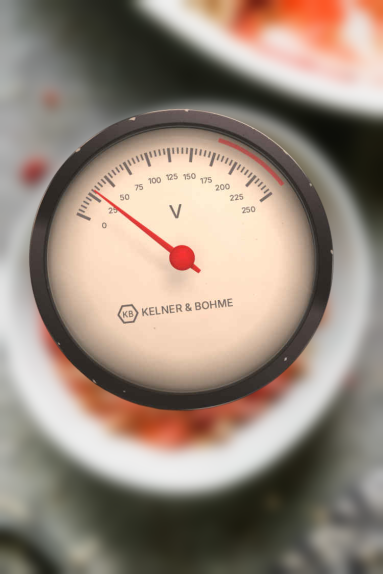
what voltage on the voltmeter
30 V
